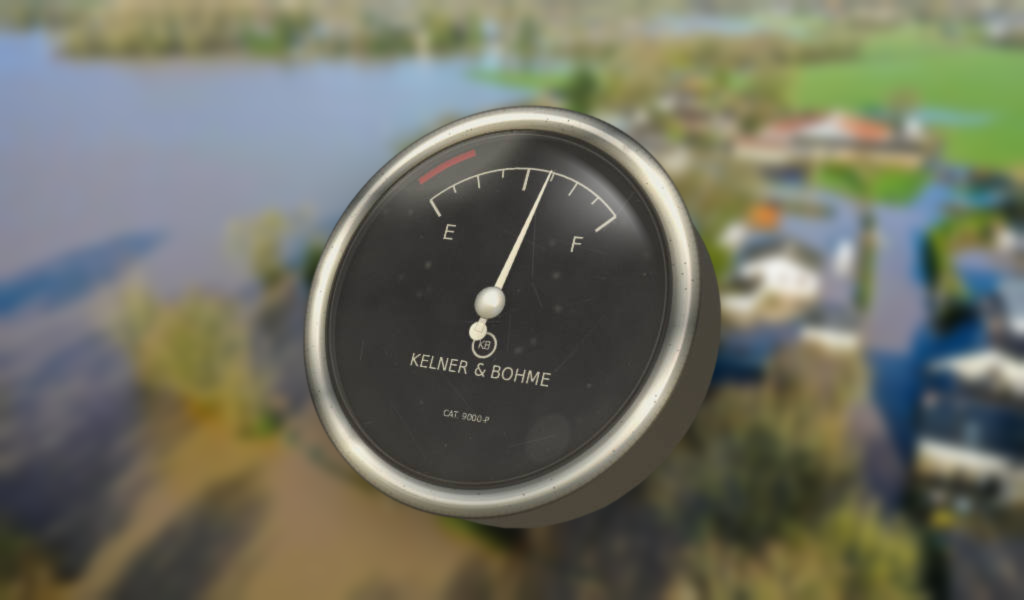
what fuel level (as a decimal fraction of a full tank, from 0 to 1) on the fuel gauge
0.625
